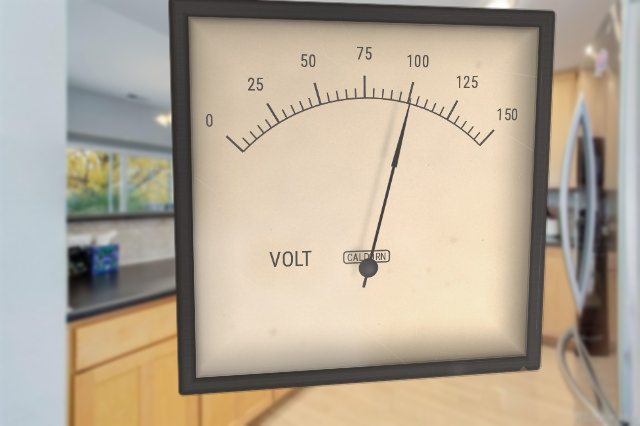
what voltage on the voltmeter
100 V
